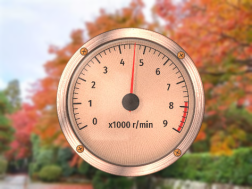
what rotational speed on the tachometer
4600 rpm
